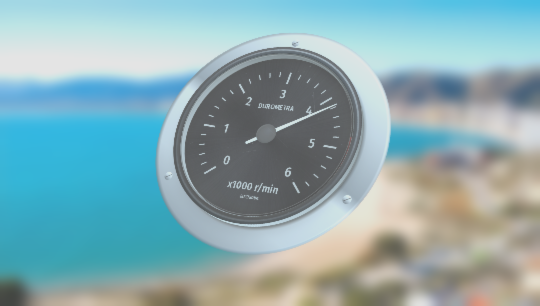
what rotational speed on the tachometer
4200 rpm
